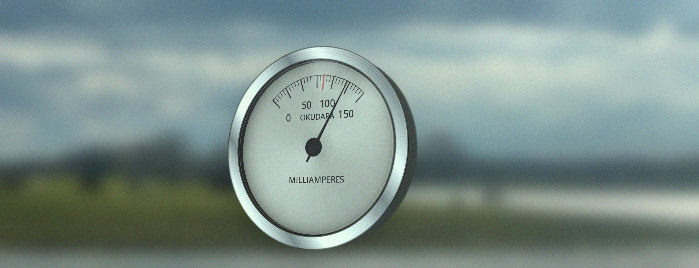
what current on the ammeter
125 mA
